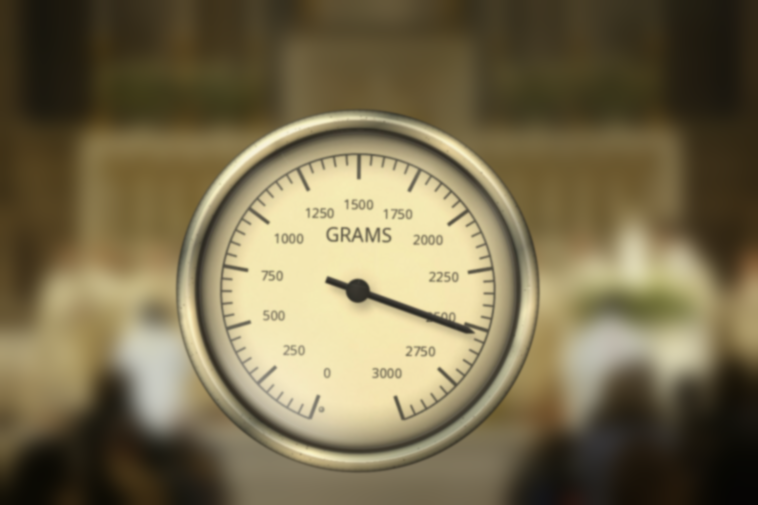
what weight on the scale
2525 g
